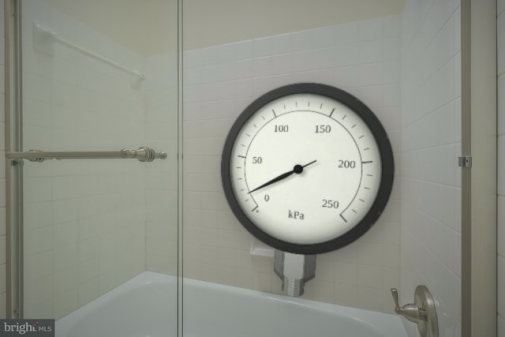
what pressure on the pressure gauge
15 kPa
